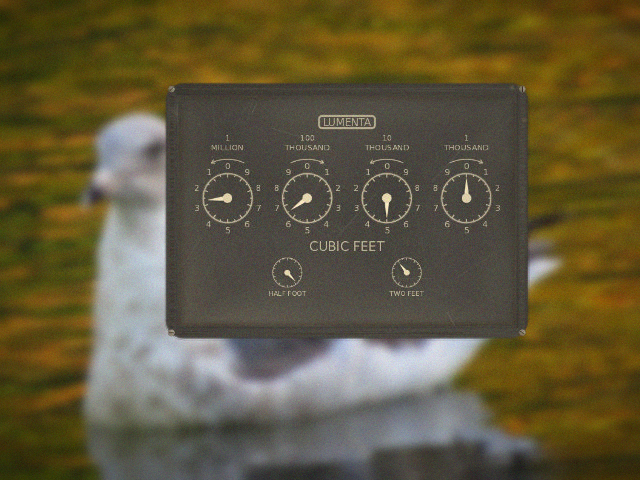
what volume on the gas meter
265000 ft³
